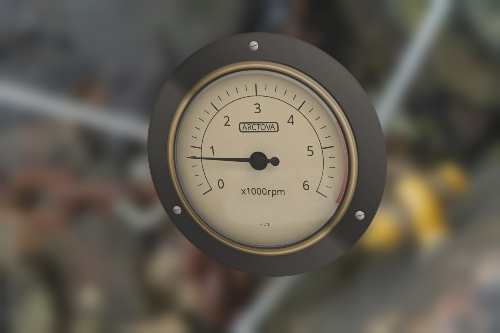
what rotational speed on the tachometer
800 rpm
